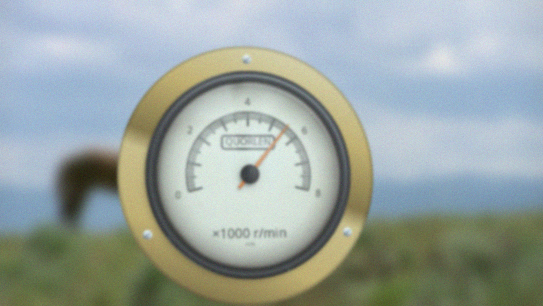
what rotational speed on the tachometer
5500 rpm
